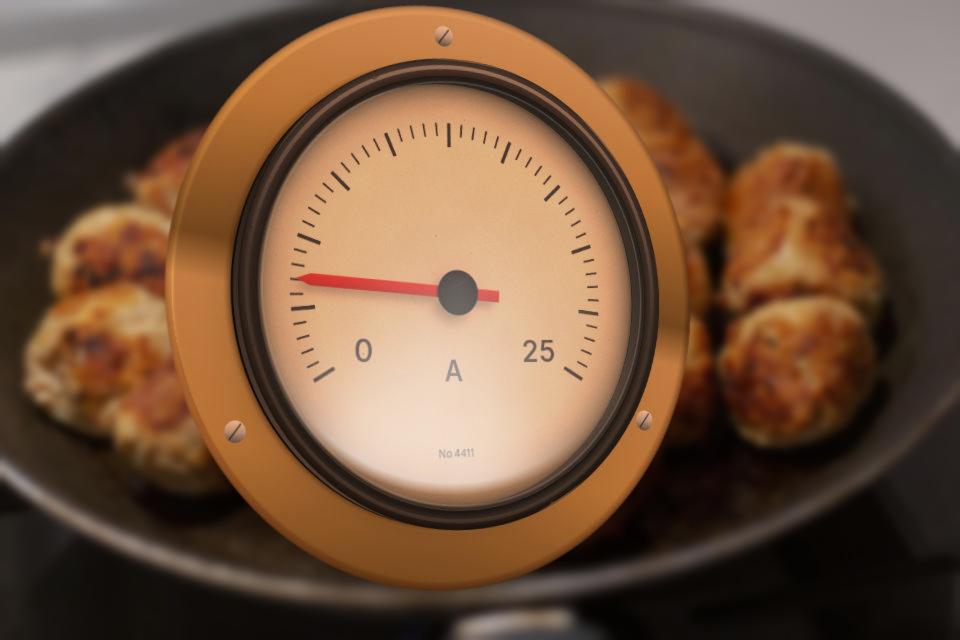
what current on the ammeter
3.5 A
